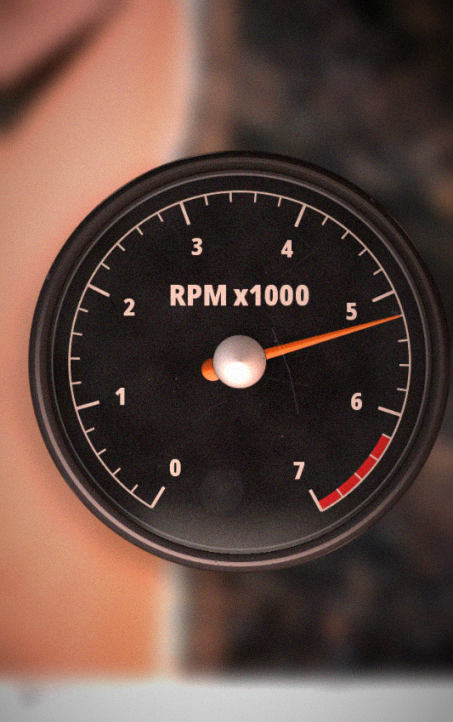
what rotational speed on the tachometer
5200 rpm
